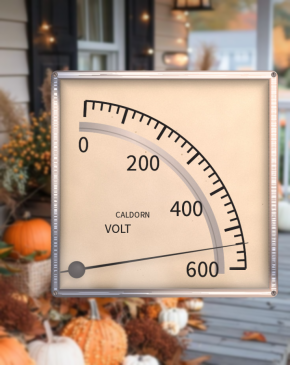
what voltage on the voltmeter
540 V
